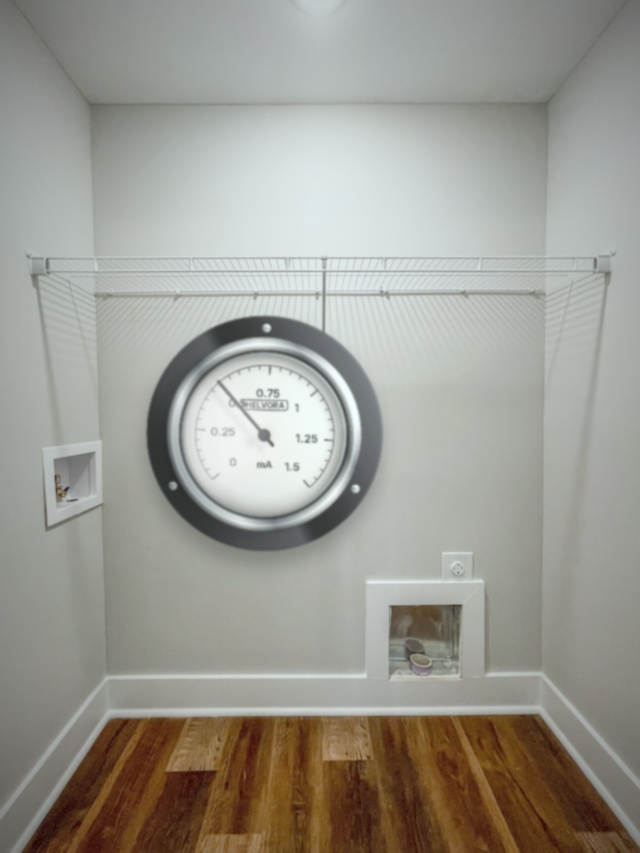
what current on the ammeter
0.5 mA
